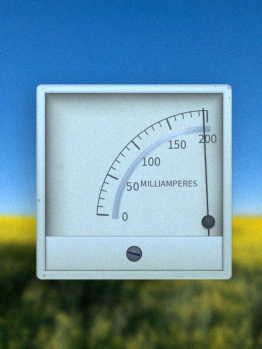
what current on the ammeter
195 mA
